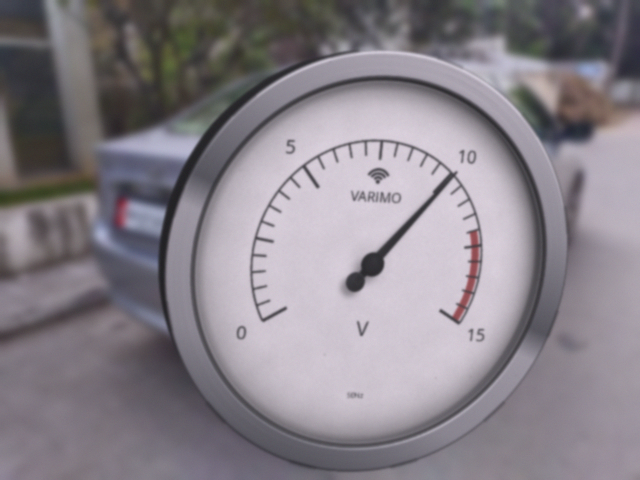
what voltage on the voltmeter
10 V
